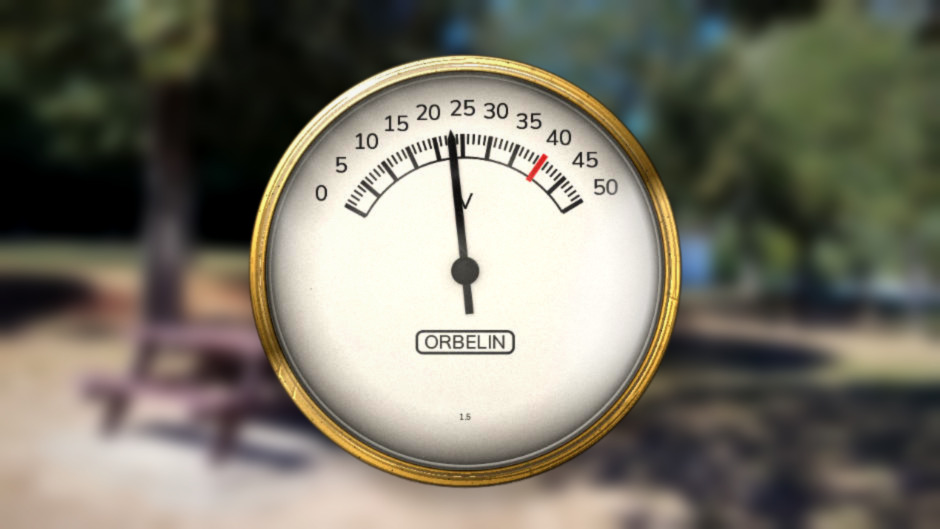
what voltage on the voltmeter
23 V
